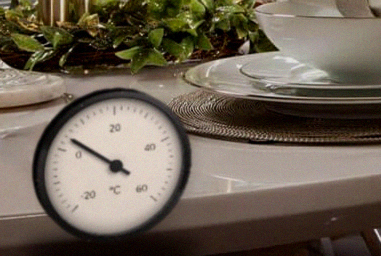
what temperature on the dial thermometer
4 °C
